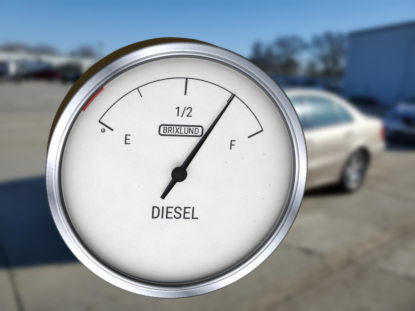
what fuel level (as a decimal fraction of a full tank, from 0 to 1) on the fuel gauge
0.75
